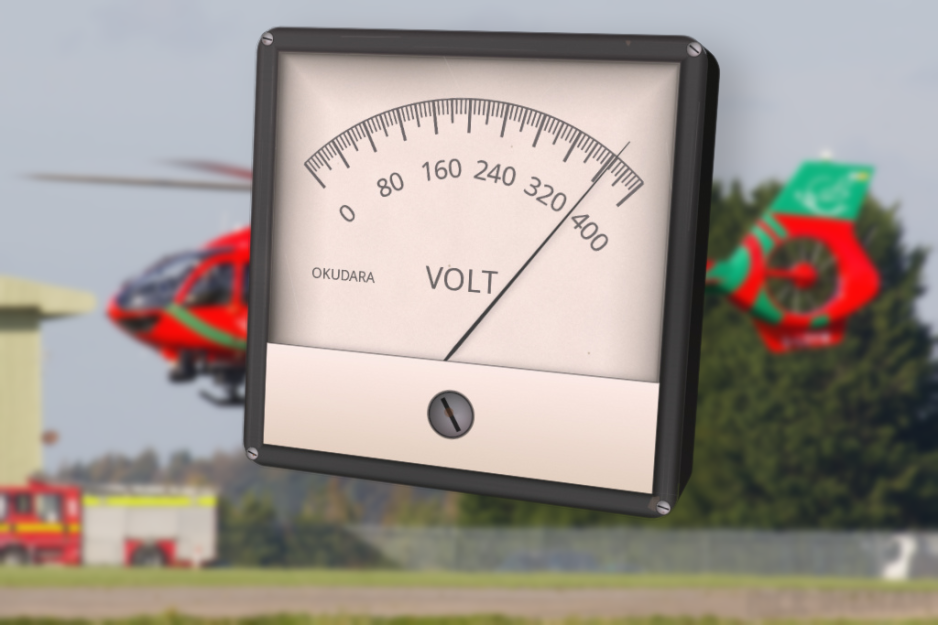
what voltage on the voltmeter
365 V
